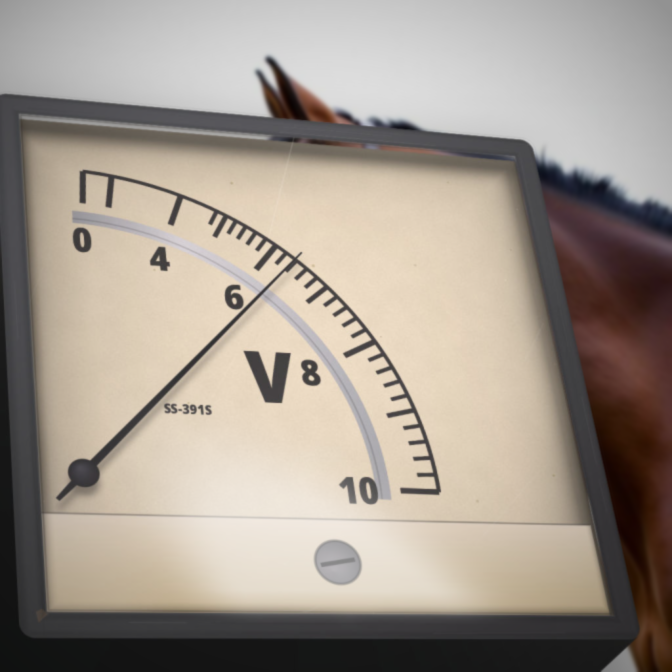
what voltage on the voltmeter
6.4 V
